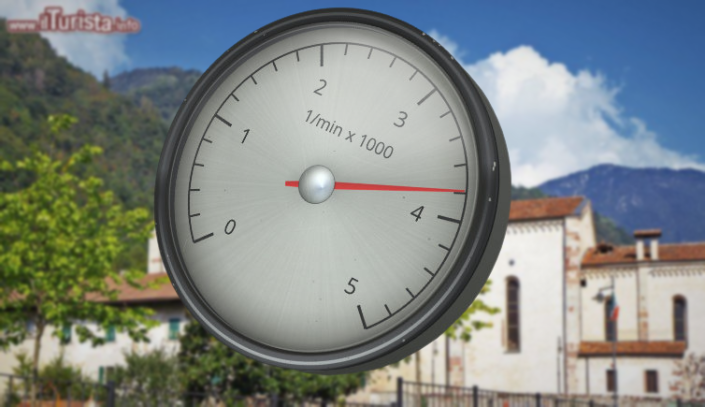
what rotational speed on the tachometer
3800 rpm
